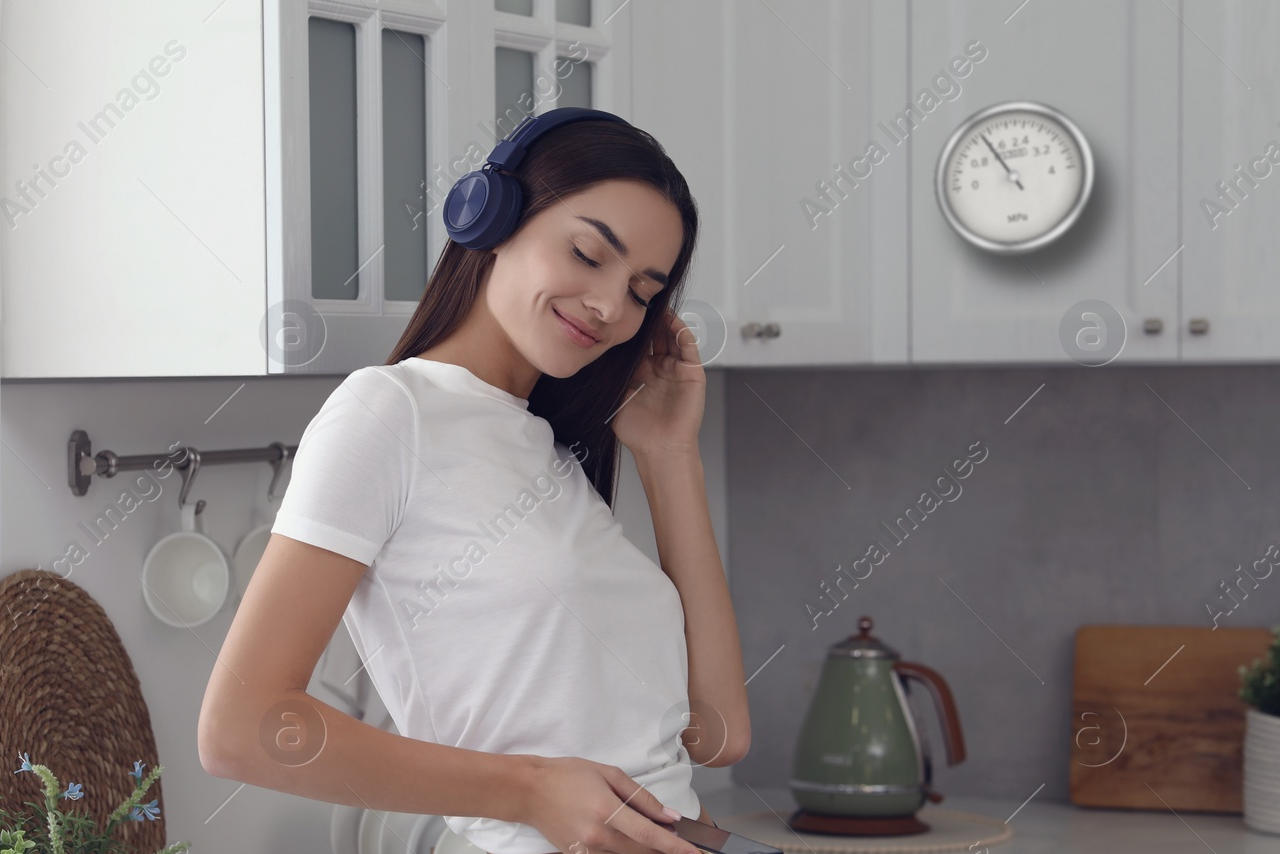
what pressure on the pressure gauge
1.4 MPa
